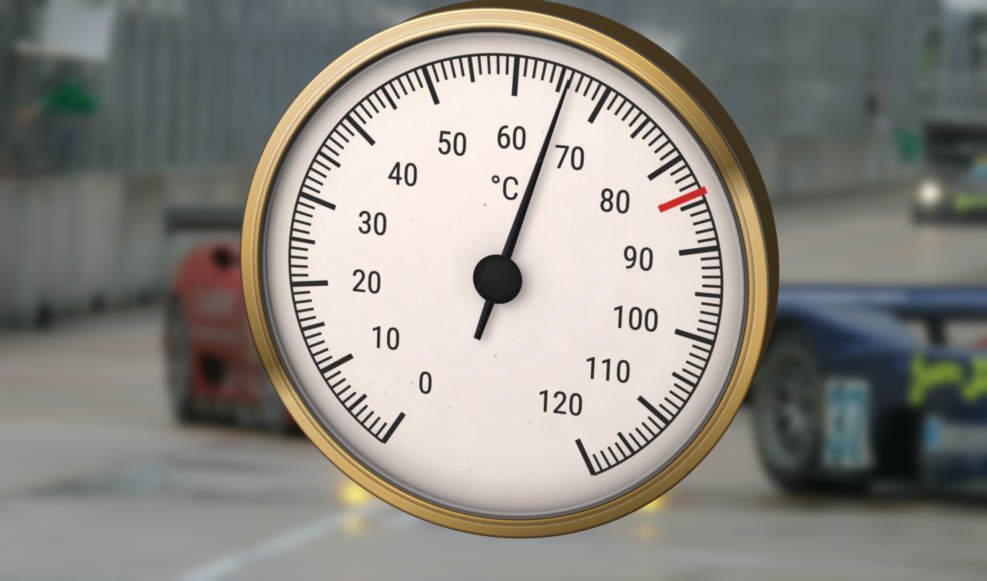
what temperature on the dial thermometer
66 °C
